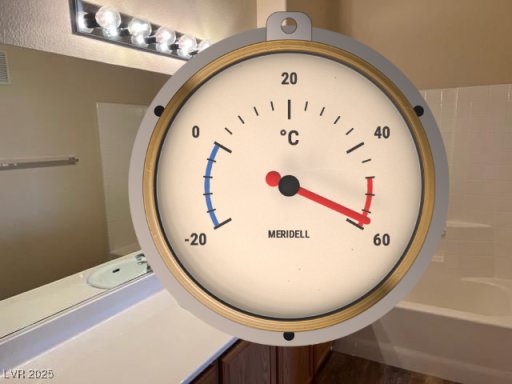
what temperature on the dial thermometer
58 °C
